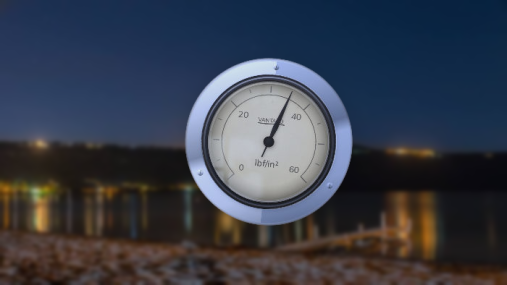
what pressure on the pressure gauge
35 psi
